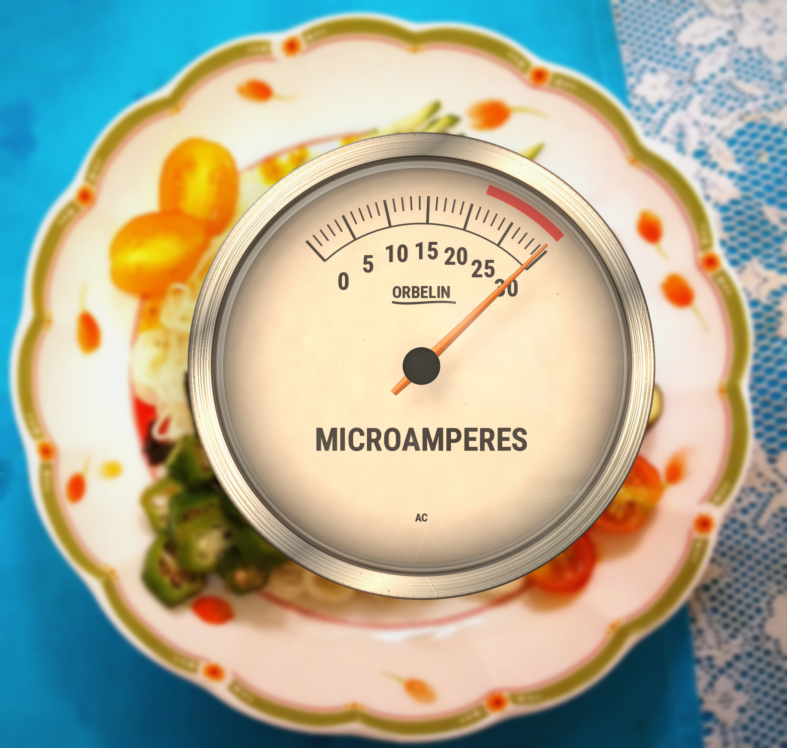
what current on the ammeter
29.5 µA
